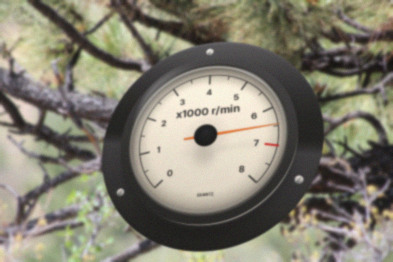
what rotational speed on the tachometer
6500 rpm
